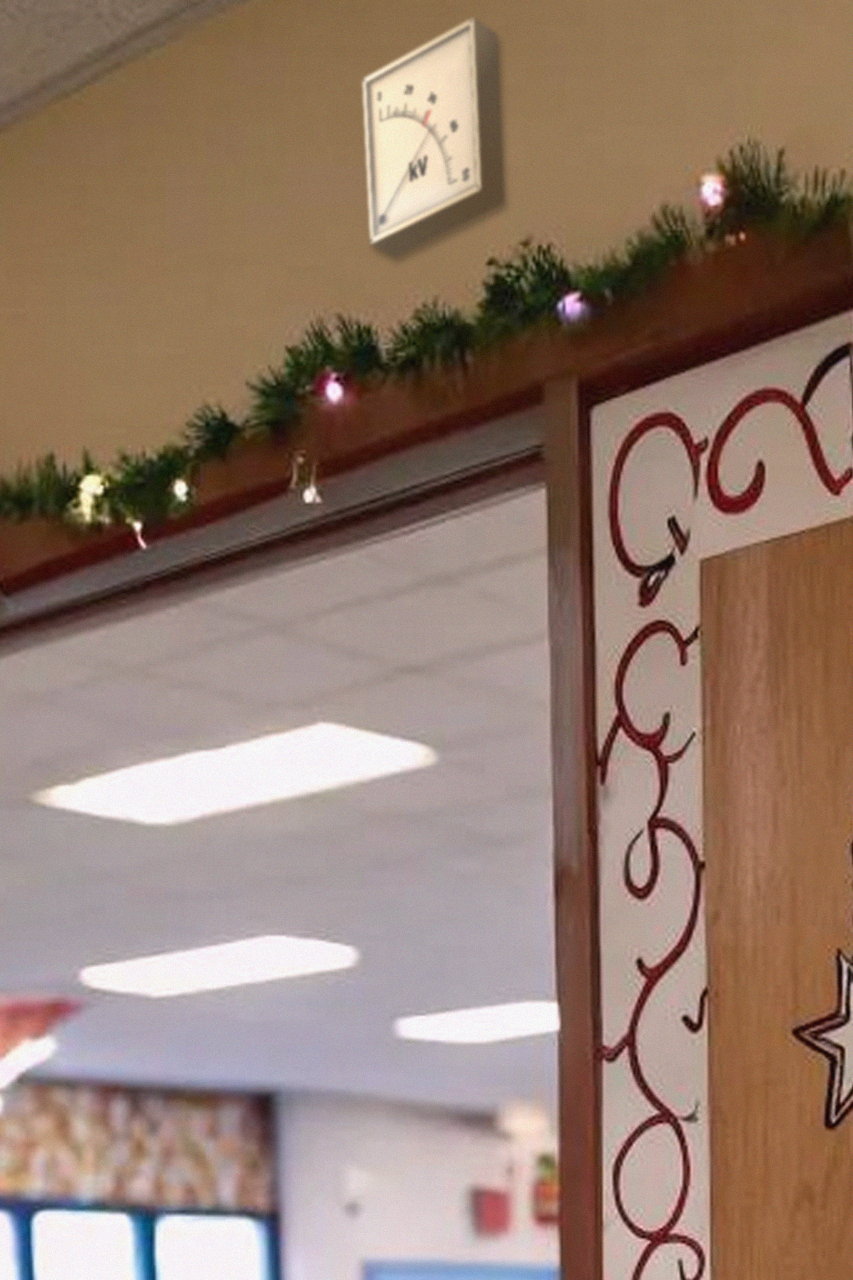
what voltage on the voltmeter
35 kV
